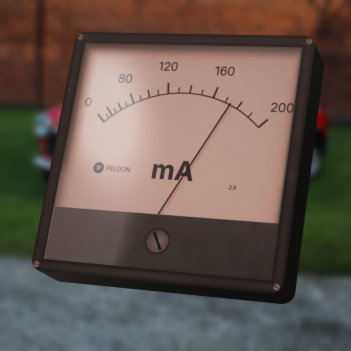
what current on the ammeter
175 mA
